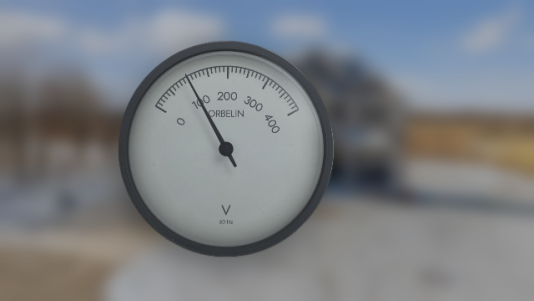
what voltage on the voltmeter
100 V
